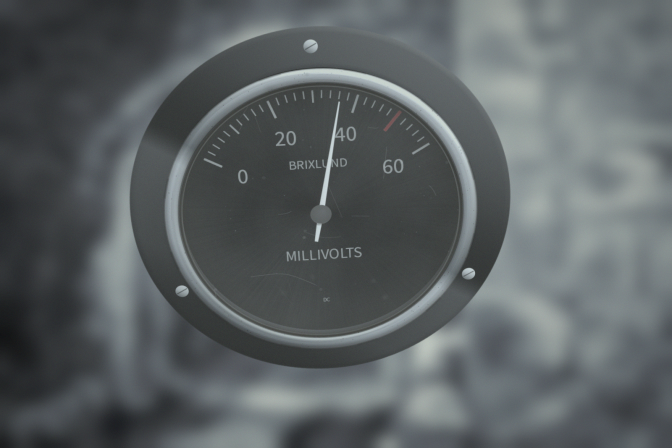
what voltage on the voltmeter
36 mV
